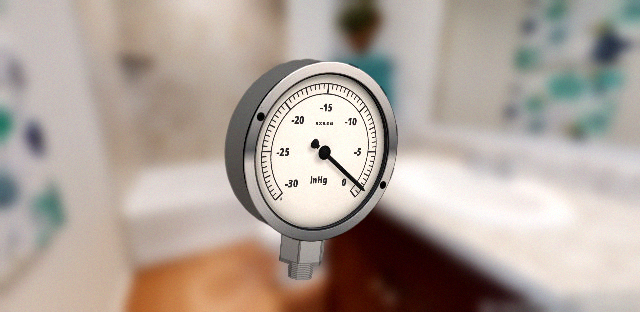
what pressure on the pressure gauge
-1 inHg
